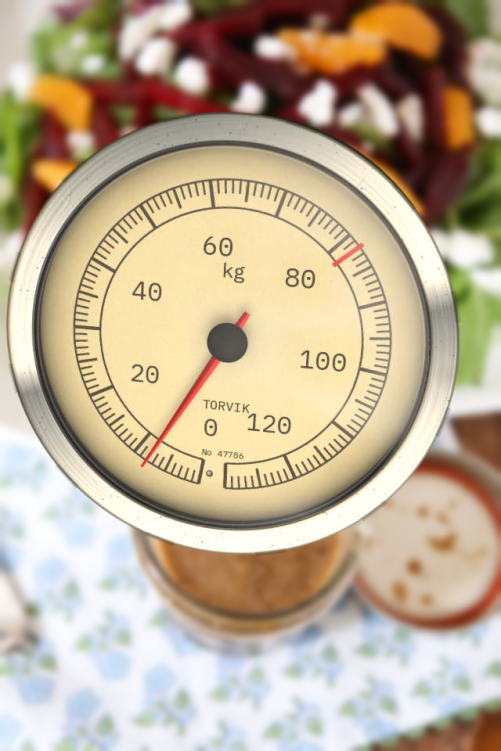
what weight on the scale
8 kg
